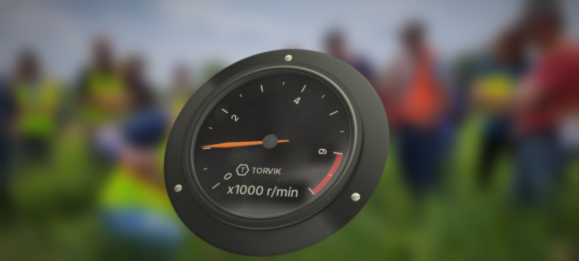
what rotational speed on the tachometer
1000 rpm
